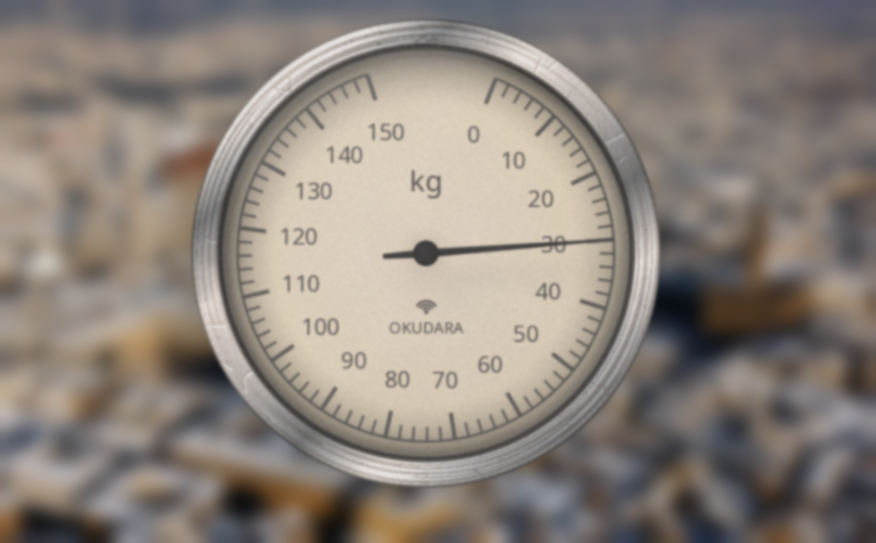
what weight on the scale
30 kg
